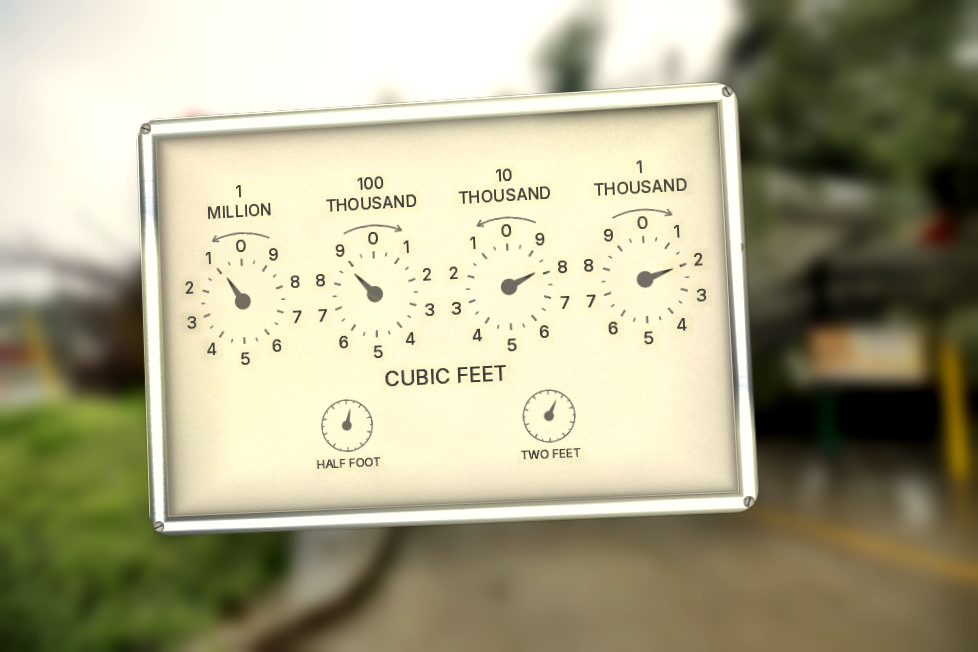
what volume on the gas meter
88200 ft³
